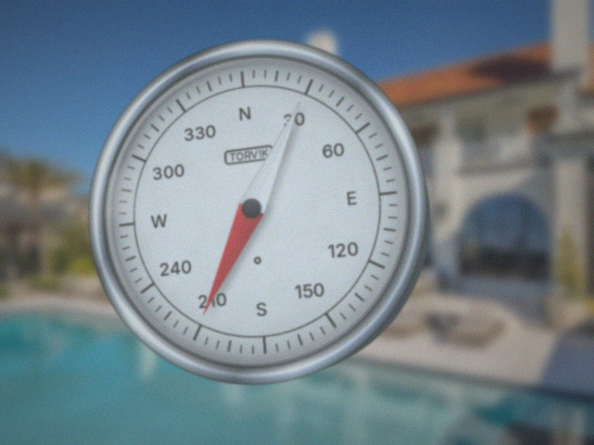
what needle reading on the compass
210 °
